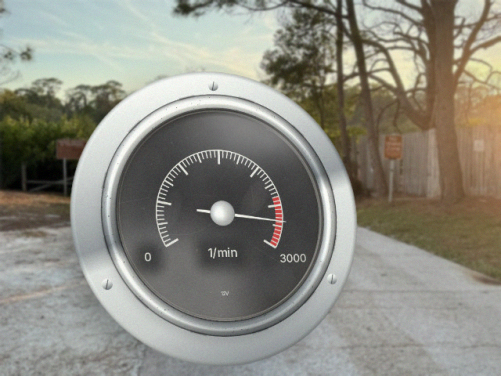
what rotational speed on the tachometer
2700 rpm
